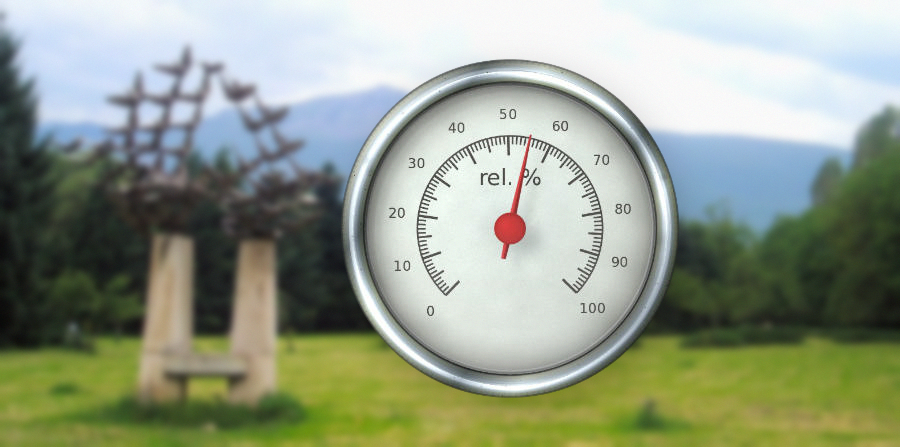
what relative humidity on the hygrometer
55 %
